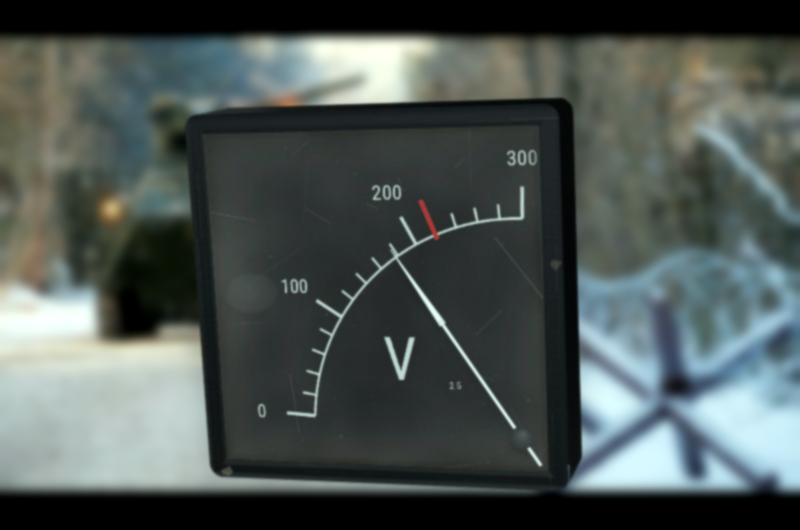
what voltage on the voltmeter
180 V
